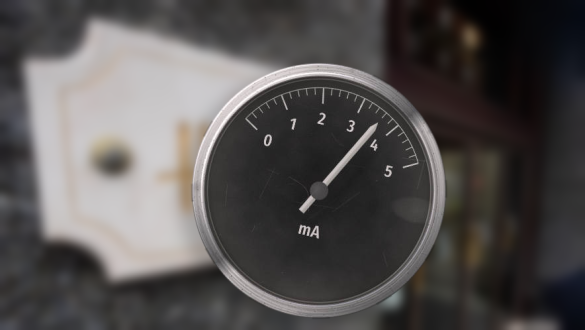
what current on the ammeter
3.6 mA
